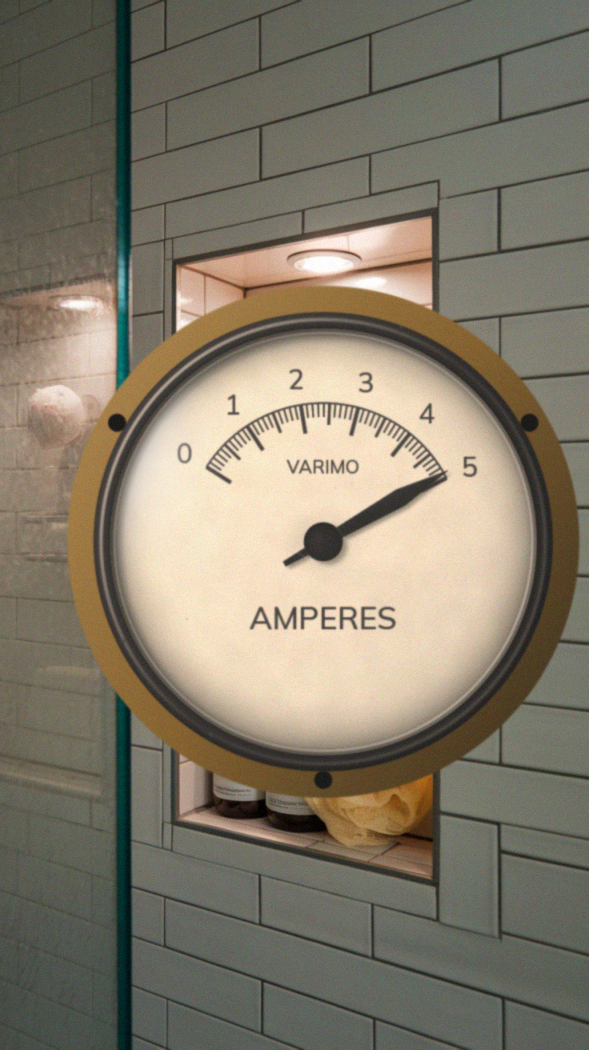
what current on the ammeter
4.9 A
